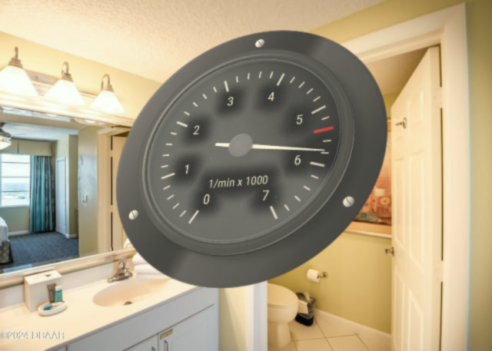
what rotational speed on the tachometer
5800 rpm
